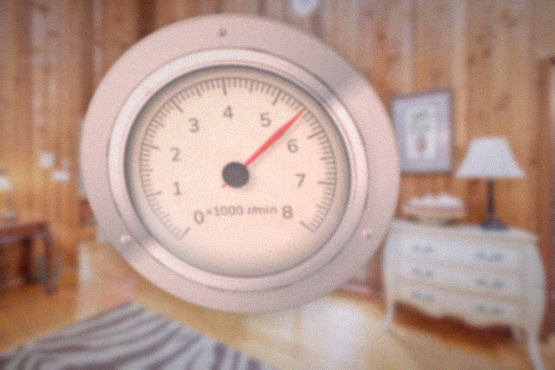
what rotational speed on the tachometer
5500 rpm
